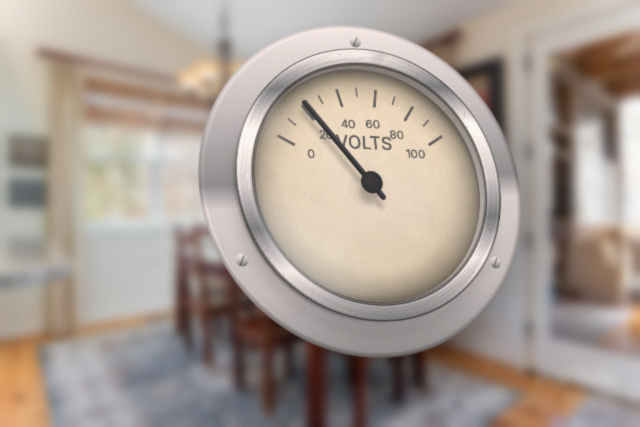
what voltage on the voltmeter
20 V
